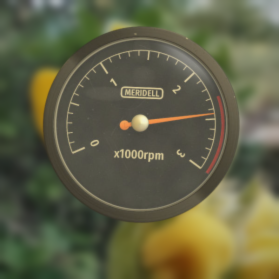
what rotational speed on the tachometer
2450 rpm
